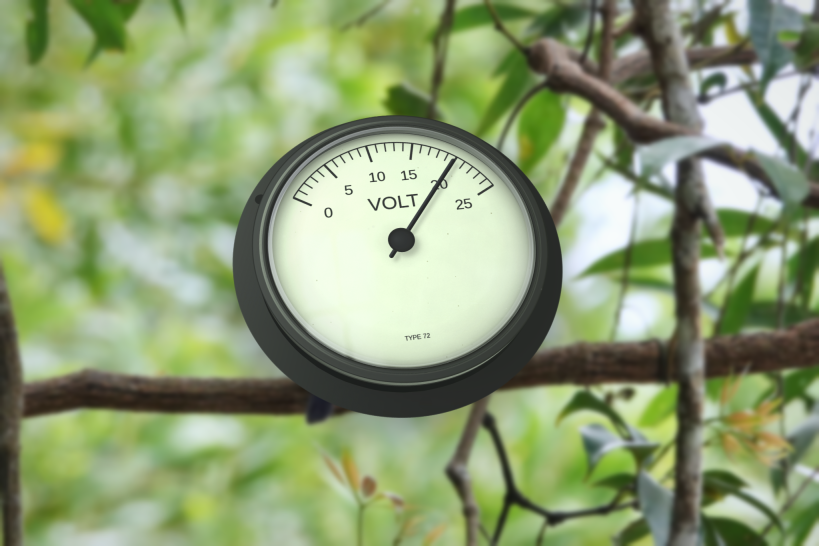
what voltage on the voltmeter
20 V
